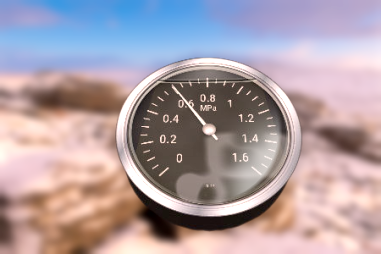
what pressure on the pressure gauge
0.6 MPa
